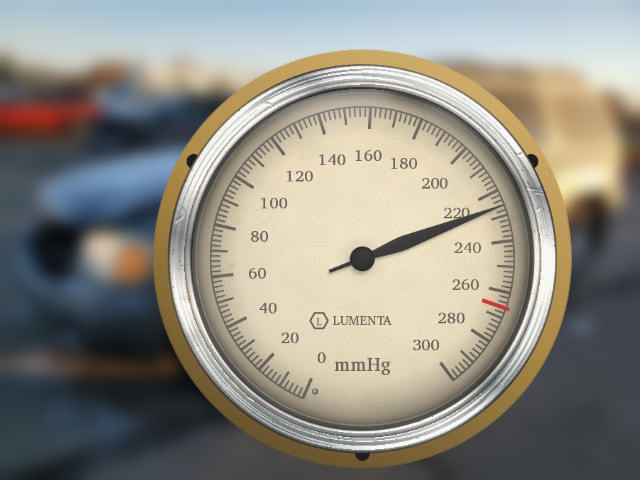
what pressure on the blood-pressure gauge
226 mmHg
